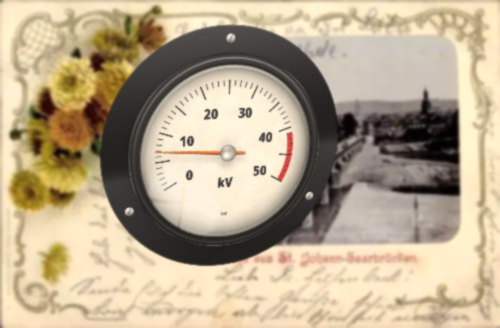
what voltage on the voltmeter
7 kV
